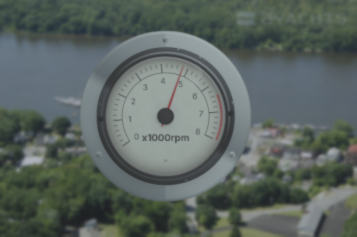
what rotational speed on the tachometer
4800 rpm
